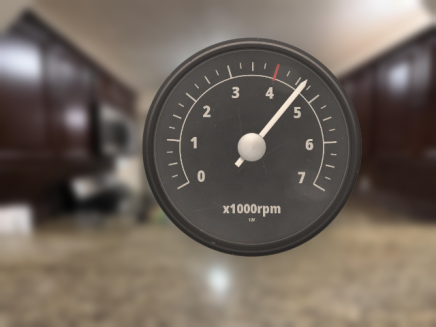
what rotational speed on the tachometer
4625 rpm
